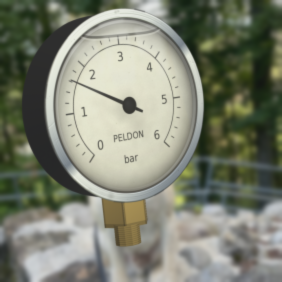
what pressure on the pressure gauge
1.6 bar
